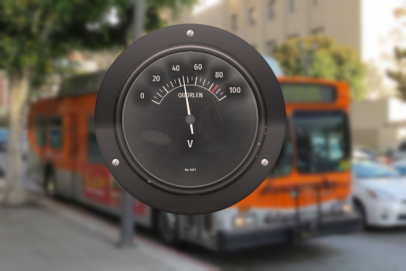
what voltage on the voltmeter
45 V
